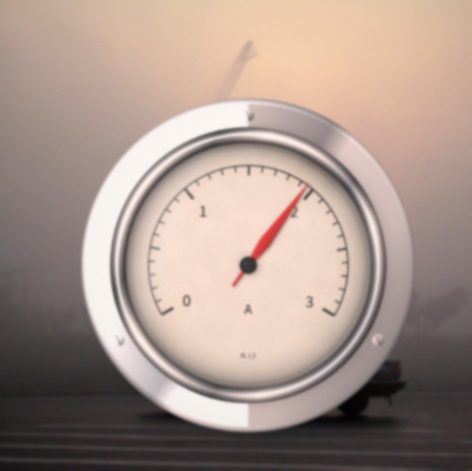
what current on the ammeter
1.95 A
